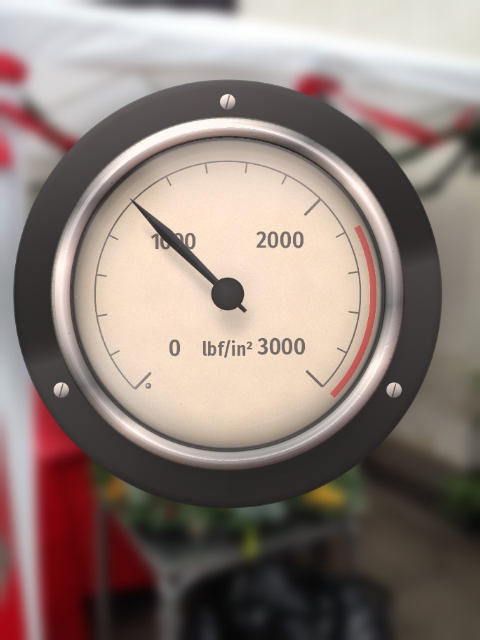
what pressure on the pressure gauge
1000 psi
